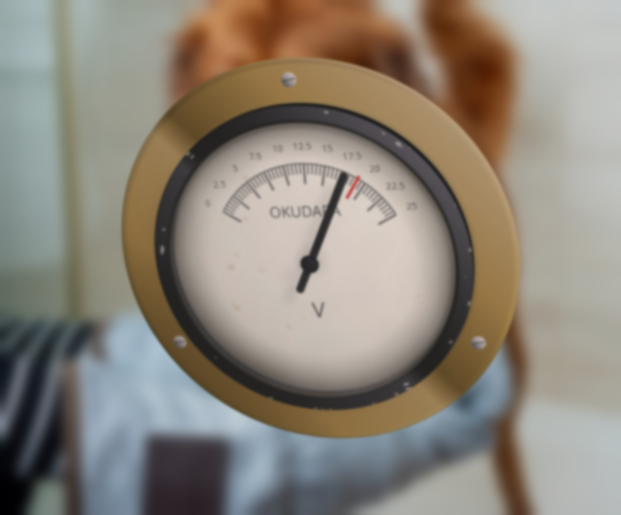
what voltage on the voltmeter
17.5 V
